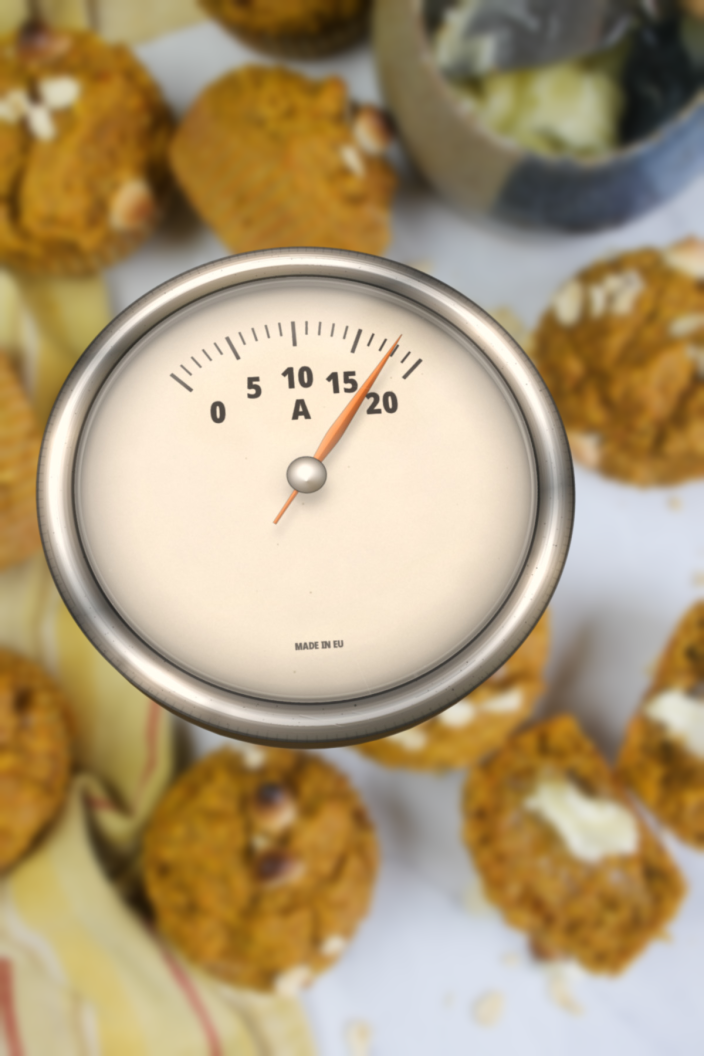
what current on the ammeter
18 A
